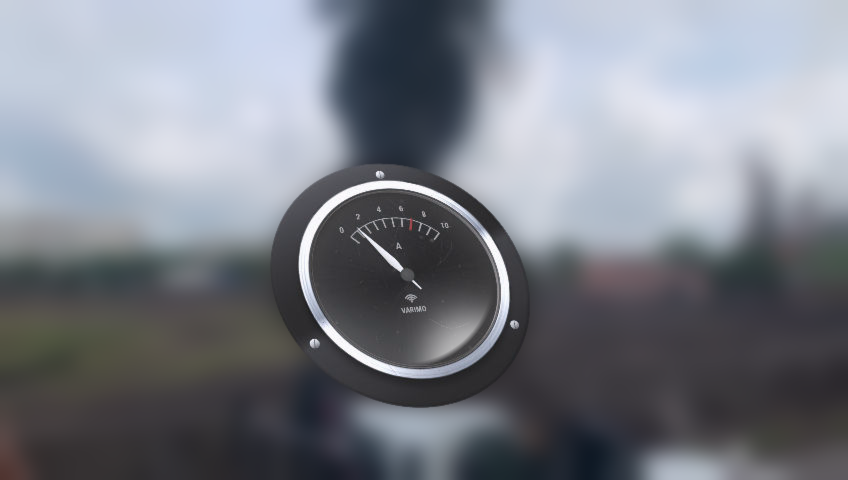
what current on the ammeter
1 A
